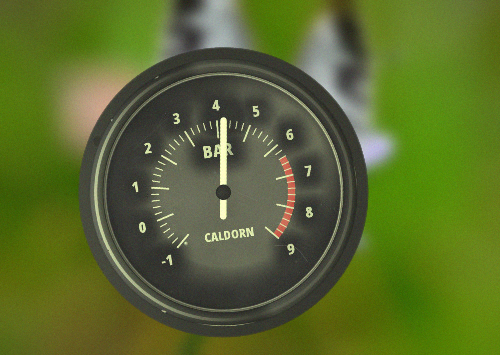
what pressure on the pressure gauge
4.2 bar
